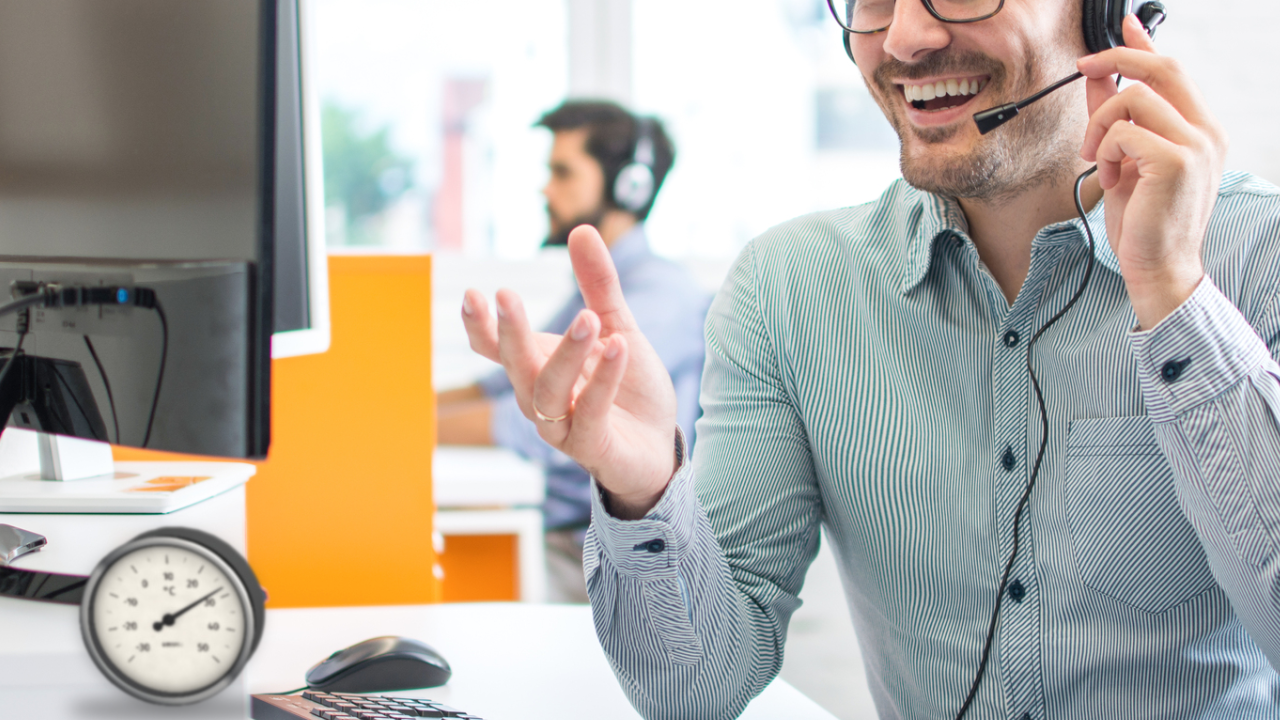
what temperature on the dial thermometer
27.5 °C
